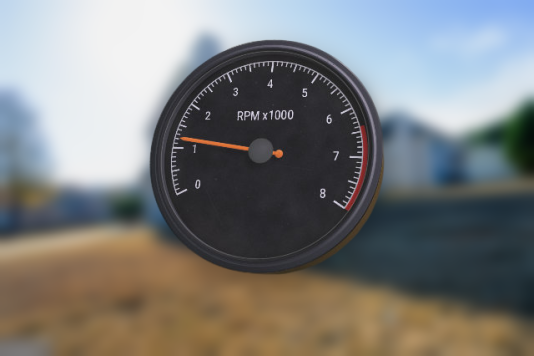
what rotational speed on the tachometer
1200 rpm
